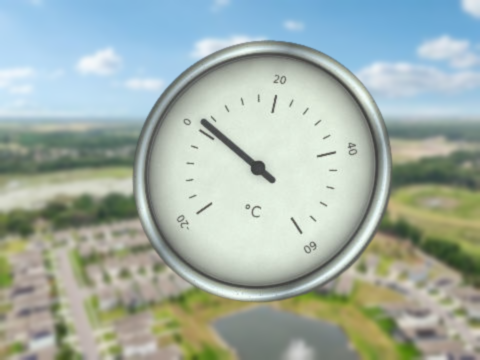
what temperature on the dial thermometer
2 °C
